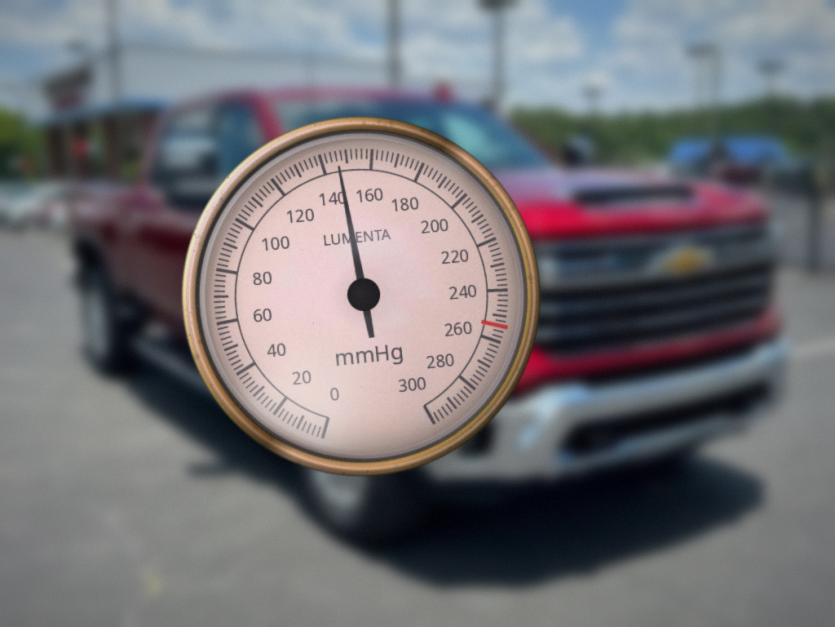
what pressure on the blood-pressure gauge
146 mmHg
